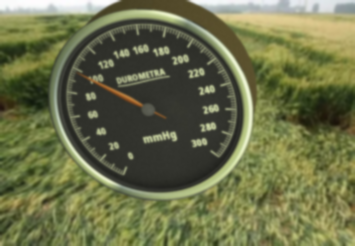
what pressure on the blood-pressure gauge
100 mmHg
